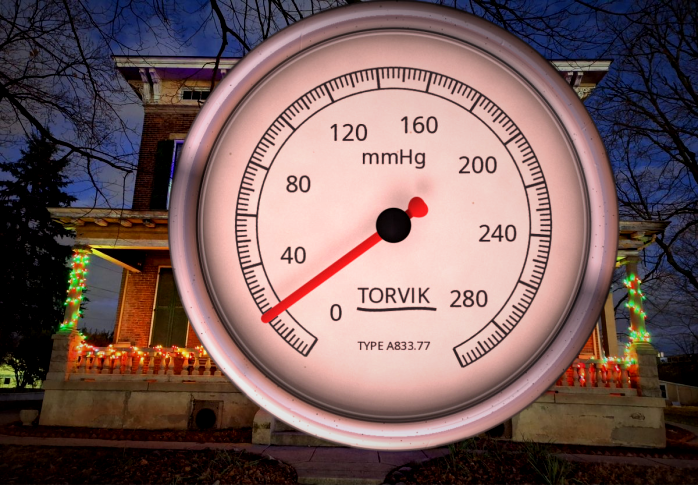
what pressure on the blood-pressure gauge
20 mmHg
